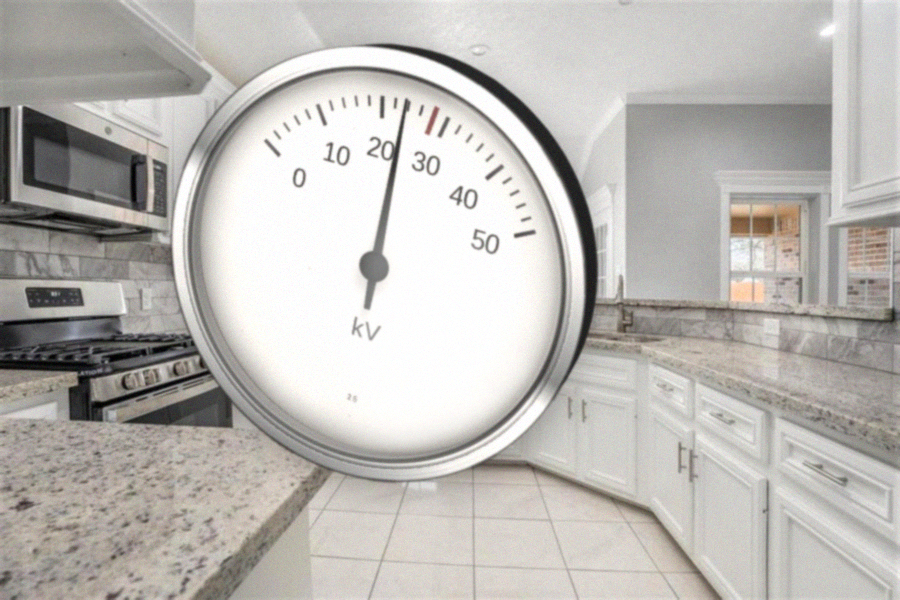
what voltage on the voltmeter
24 kV
